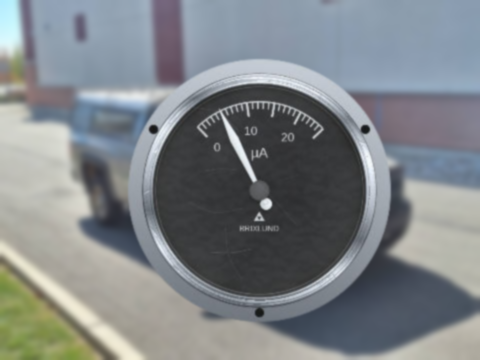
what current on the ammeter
5 µA
